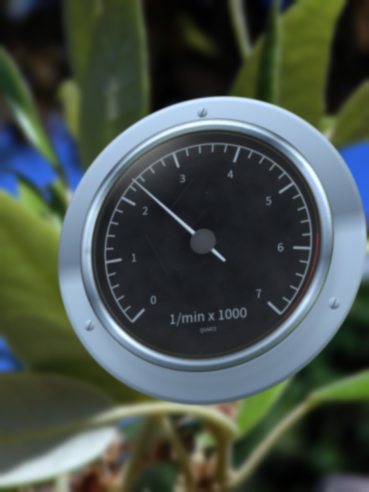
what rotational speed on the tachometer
2300 rpm
